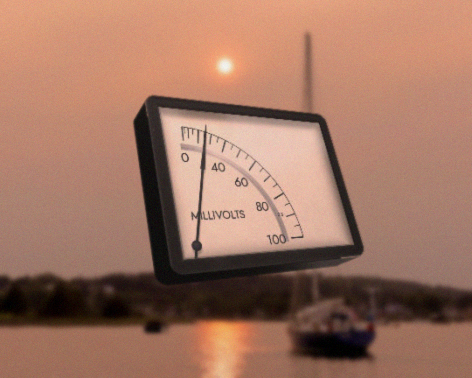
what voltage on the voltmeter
25 mV
